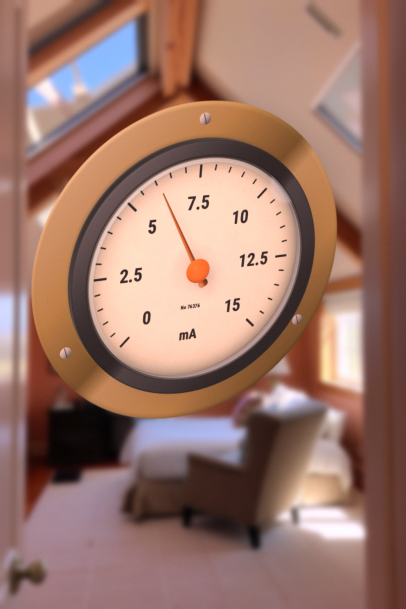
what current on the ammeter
6 mA
